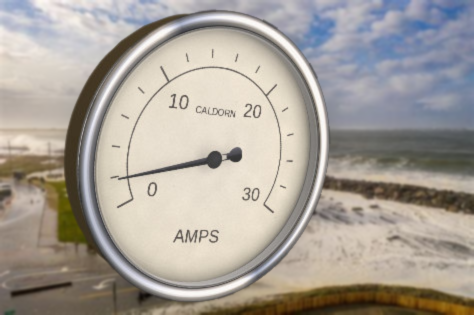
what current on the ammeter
2 A
